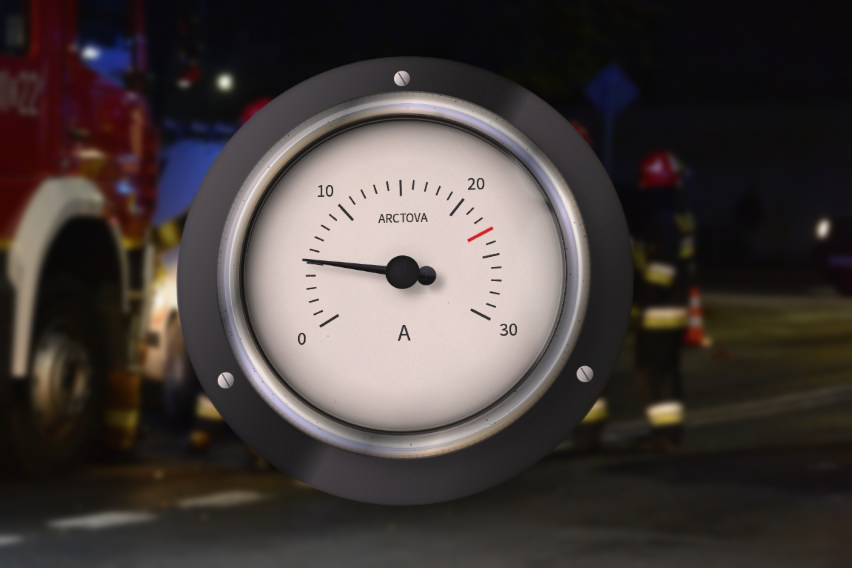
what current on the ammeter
5 A
